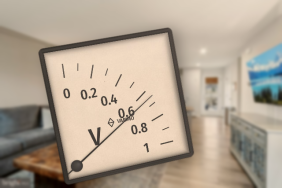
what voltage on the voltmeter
0.65 V
